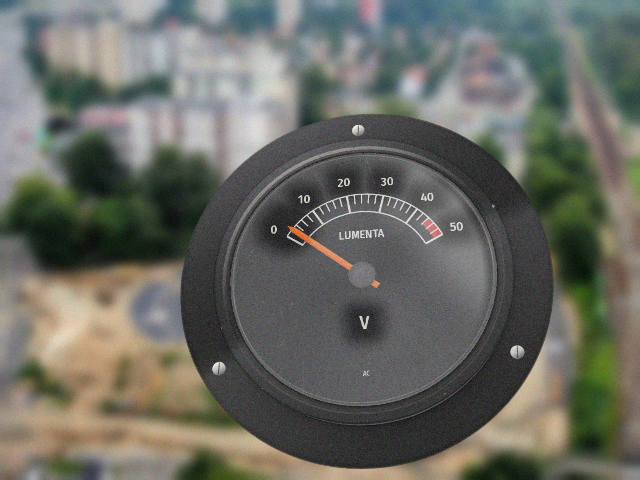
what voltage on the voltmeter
2 V
